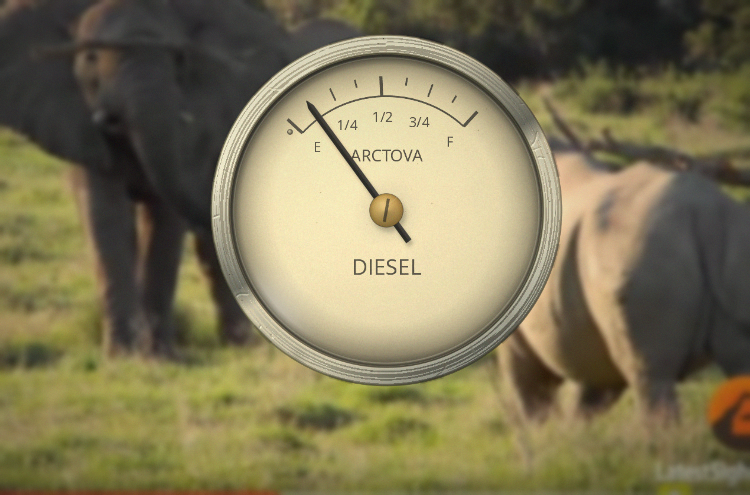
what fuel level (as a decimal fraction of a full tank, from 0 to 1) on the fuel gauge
0.125
